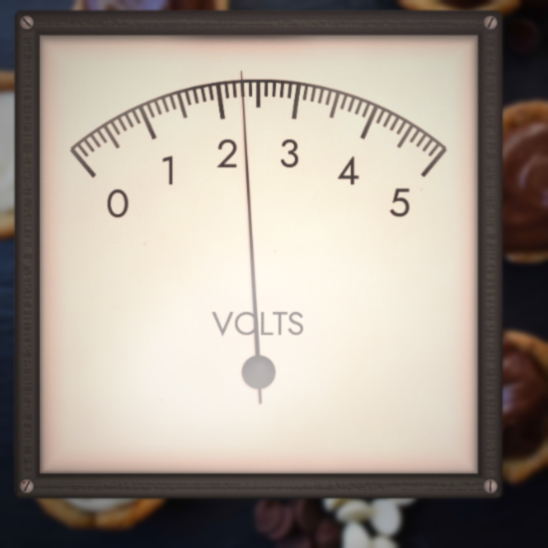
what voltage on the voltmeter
2.3 V
